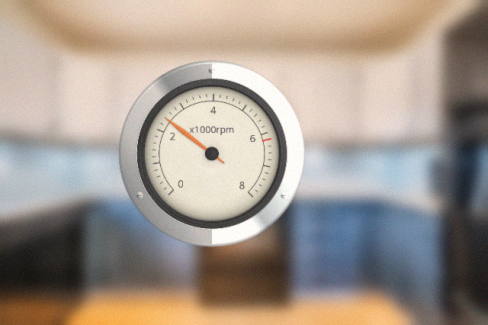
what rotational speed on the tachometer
2400 rpm
